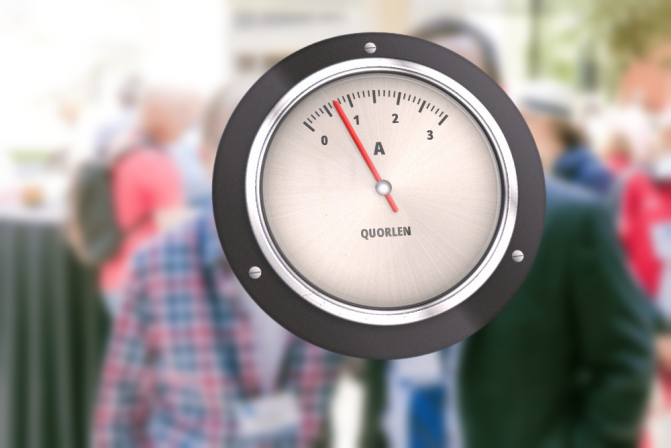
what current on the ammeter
0.7 A
